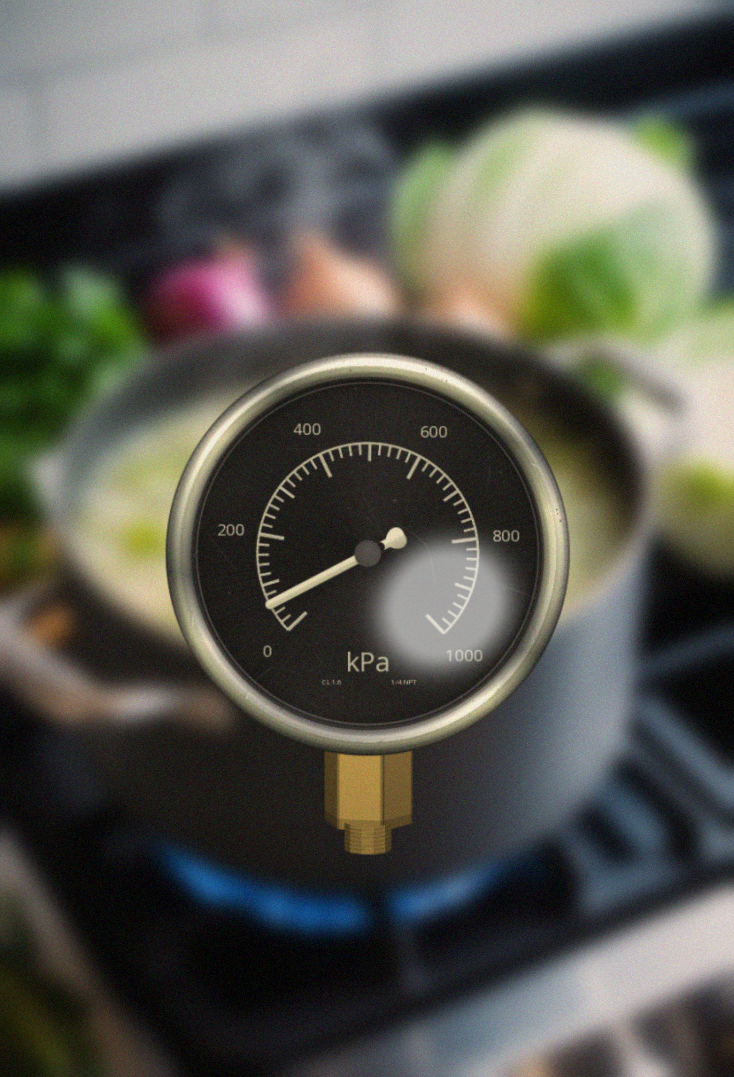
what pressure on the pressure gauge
60 kPa
